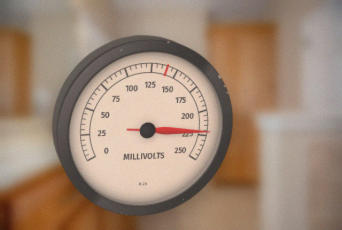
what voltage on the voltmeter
220 mV
